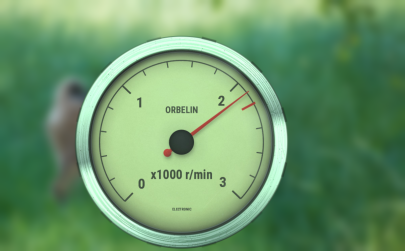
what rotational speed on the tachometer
2100 rpm
